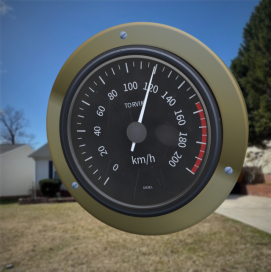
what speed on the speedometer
120 km/h
